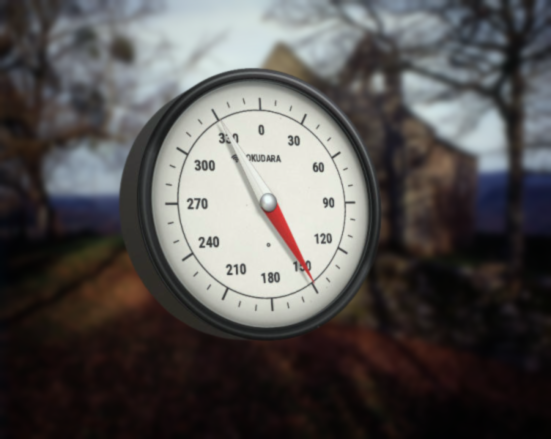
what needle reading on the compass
150 °
